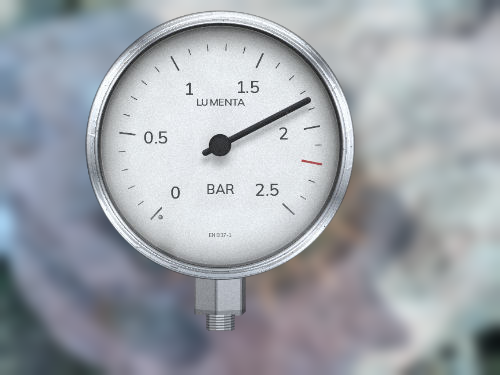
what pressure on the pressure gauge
1.85 bar
